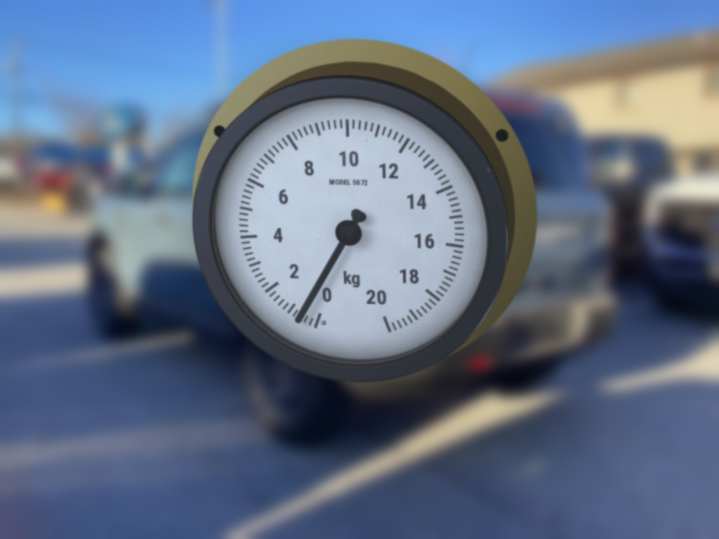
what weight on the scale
0.6 kg
